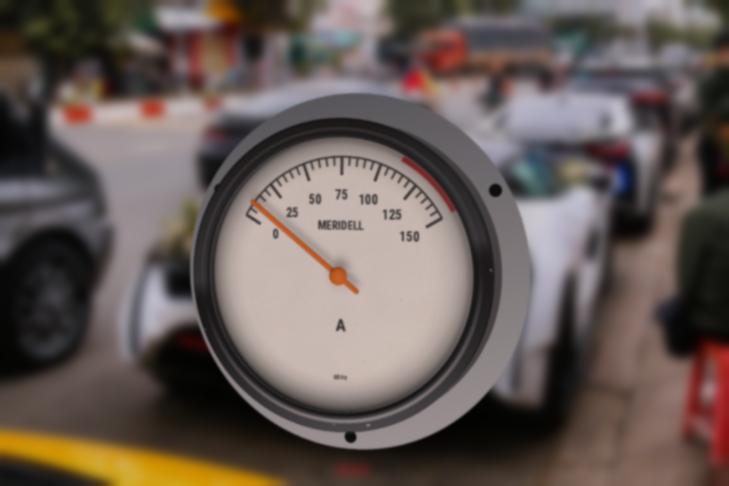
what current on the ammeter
10 A
